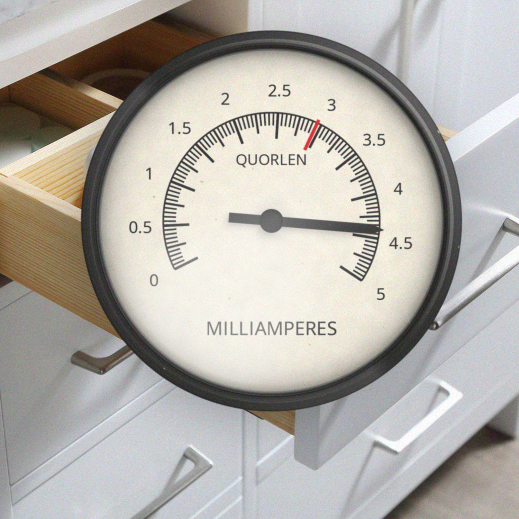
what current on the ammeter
4.4 mA
